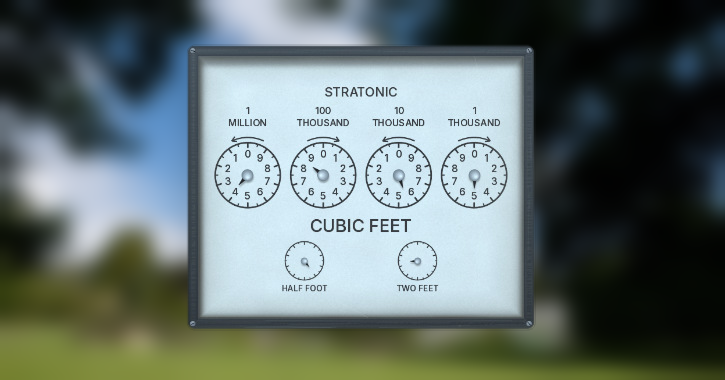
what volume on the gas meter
385500 ft³
